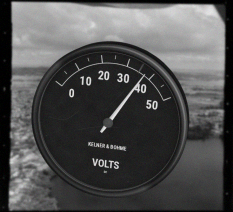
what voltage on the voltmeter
37.5 V
